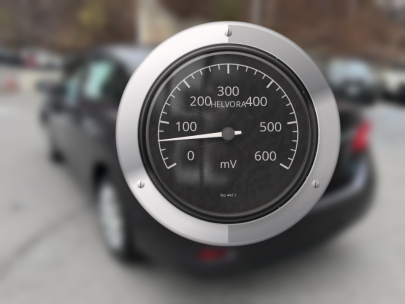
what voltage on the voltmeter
60 mV
